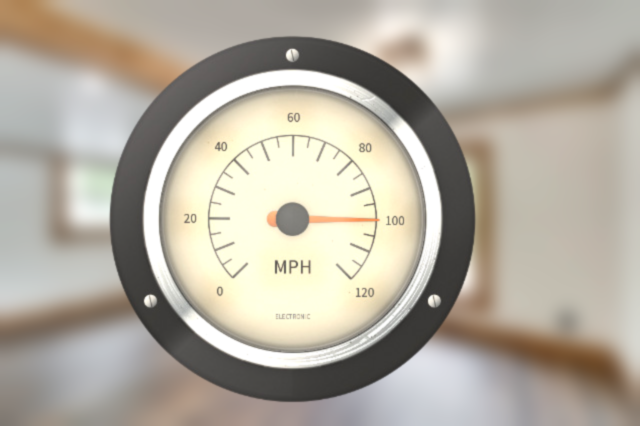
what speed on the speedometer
100 mph
